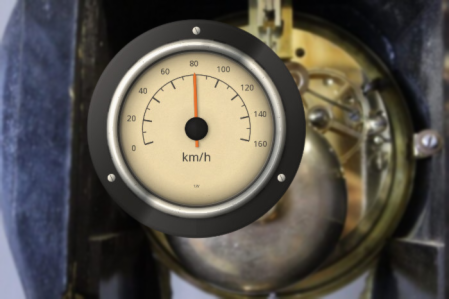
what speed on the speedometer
80 km/h
